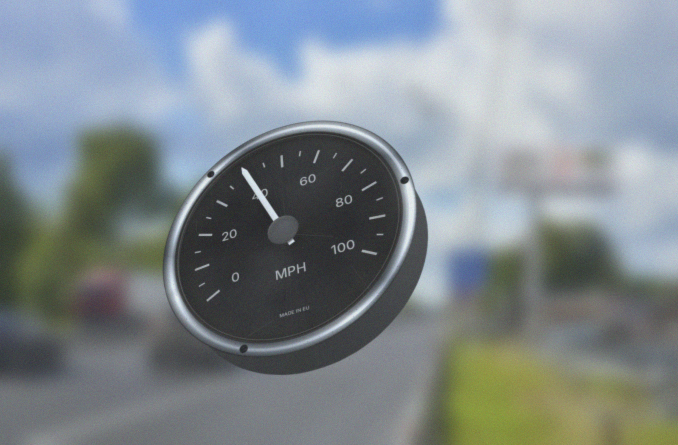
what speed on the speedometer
40 mph
